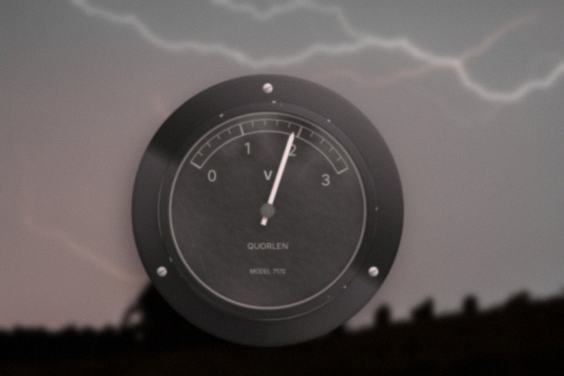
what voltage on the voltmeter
1.9 V
